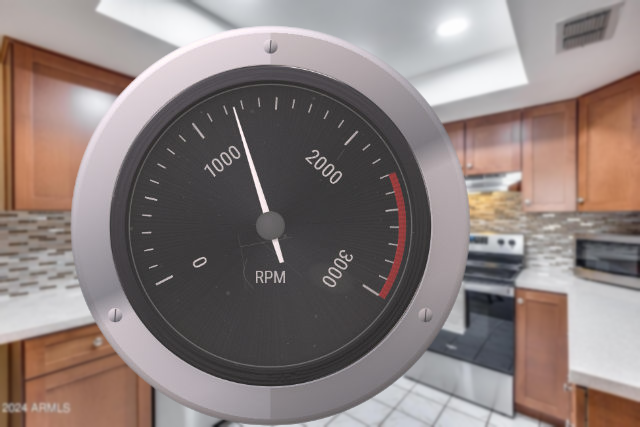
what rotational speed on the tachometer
1250 rpm
